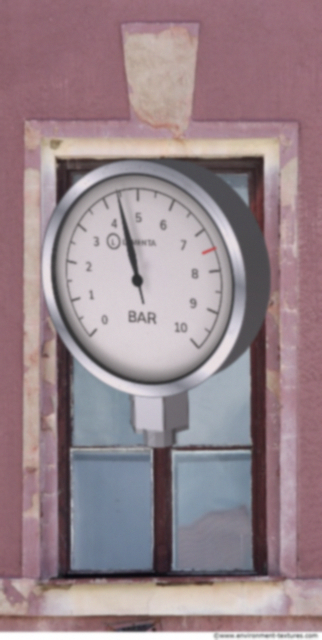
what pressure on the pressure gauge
4.5 bar
